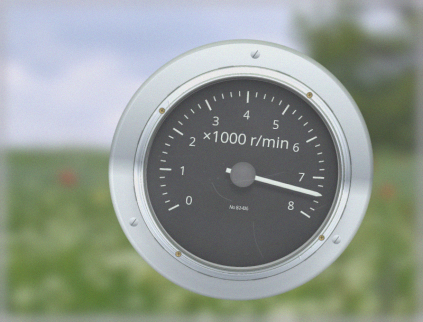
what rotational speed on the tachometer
7400 rpm
